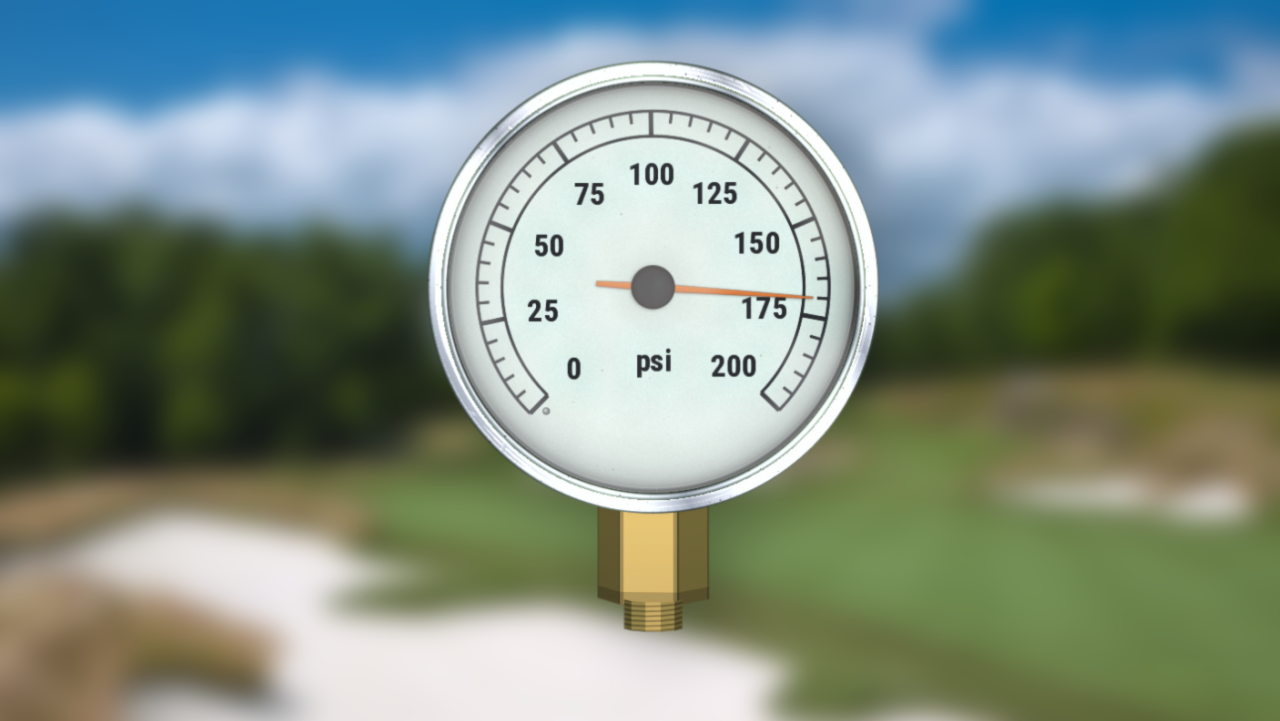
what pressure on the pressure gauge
170 psi
